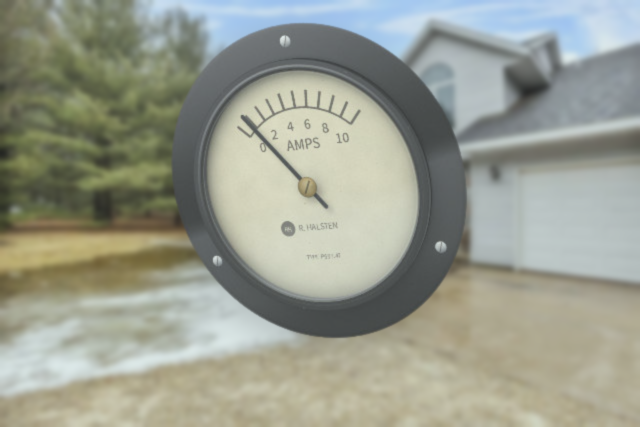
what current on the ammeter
1 A
